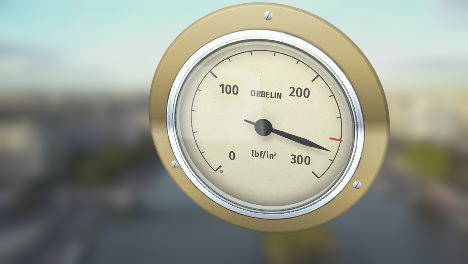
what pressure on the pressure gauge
270 psi
